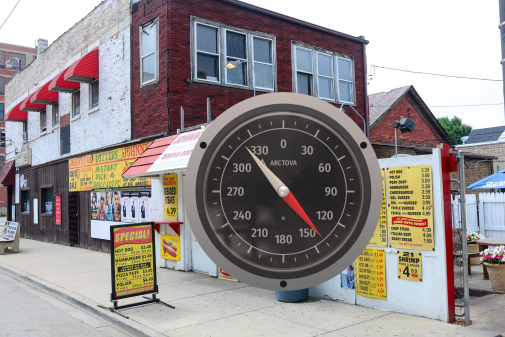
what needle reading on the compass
140 °
